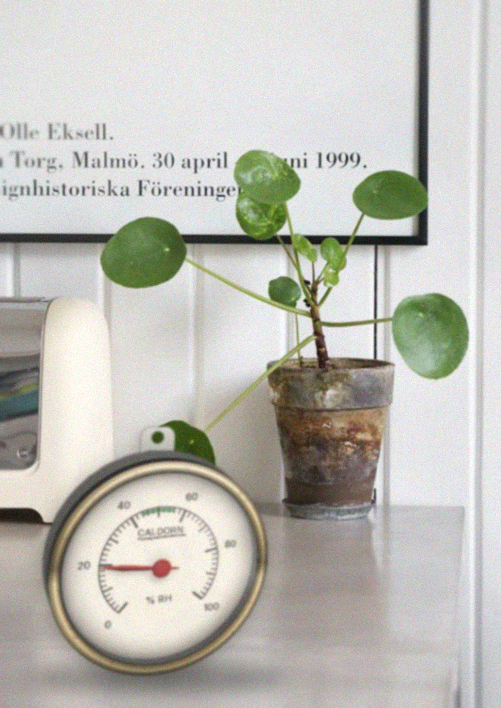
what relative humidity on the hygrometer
20 %
